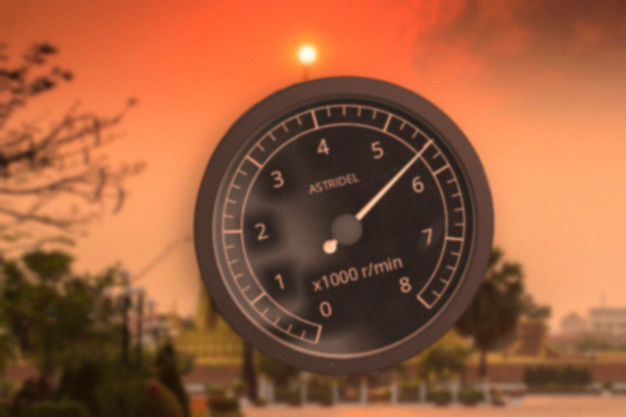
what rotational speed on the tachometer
5600 rpm
